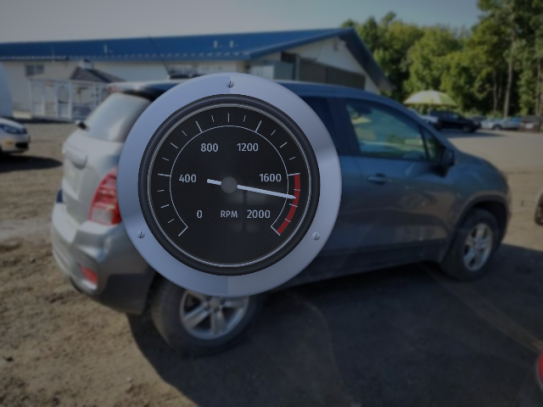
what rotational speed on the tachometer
1750 rpm
